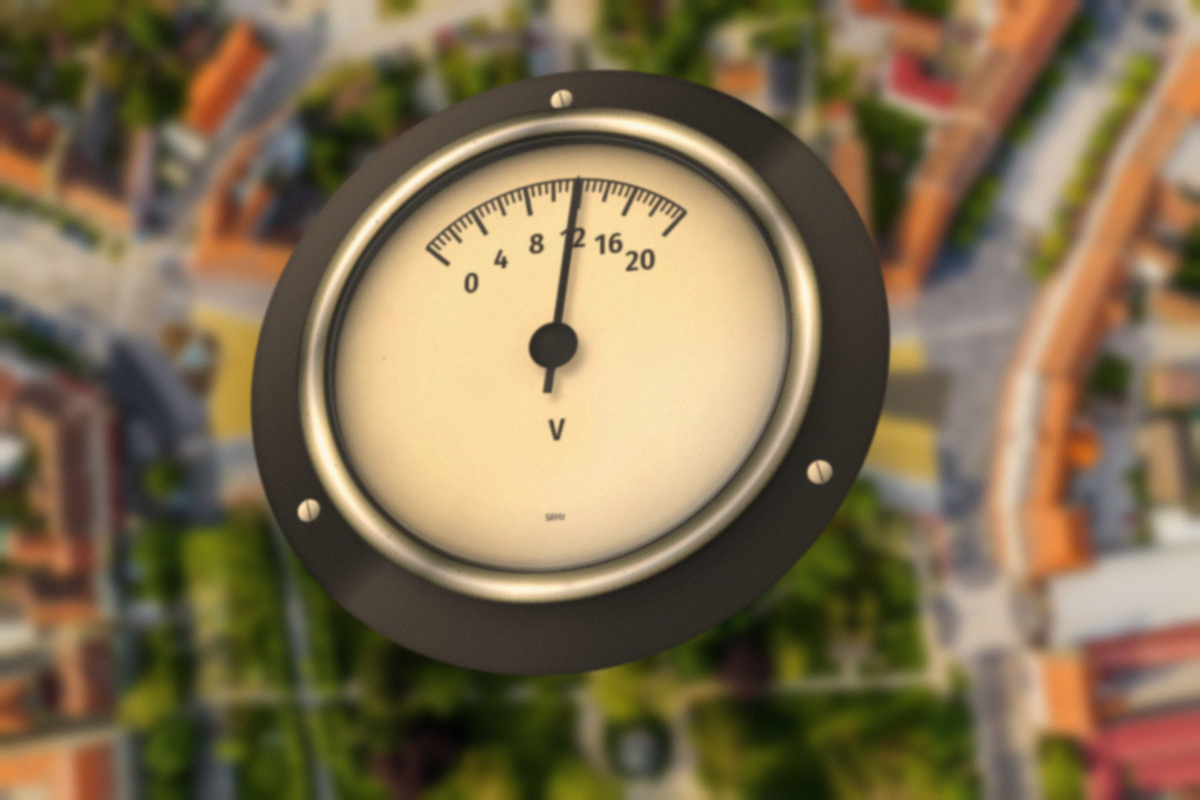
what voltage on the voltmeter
12 V
